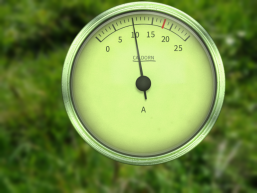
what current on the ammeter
10 A
